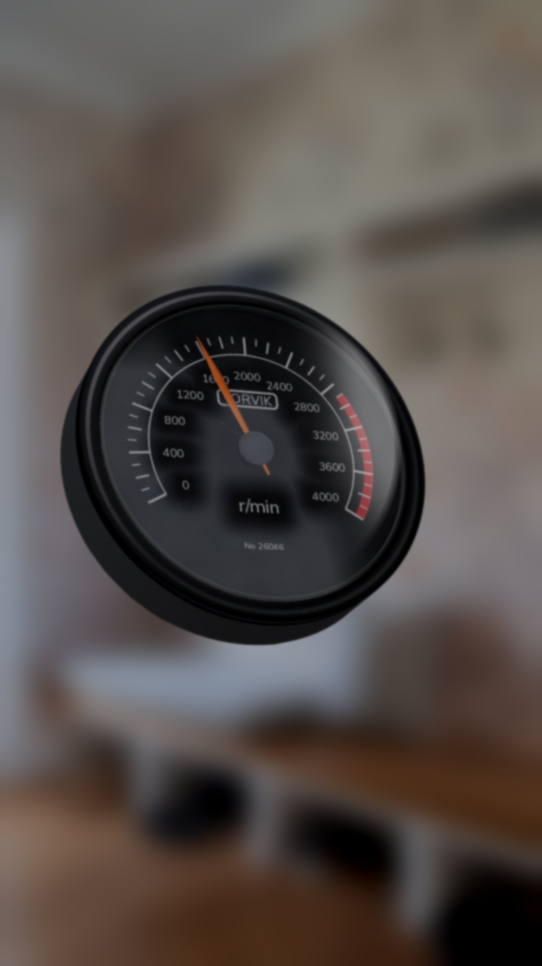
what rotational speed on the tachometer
1600 rpm
